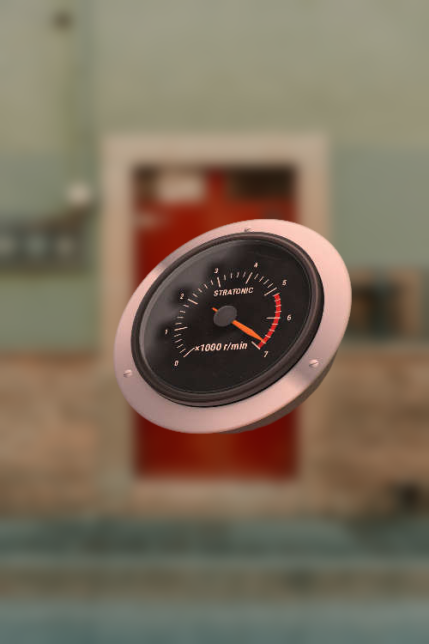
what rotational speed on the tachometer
6800 rpm
